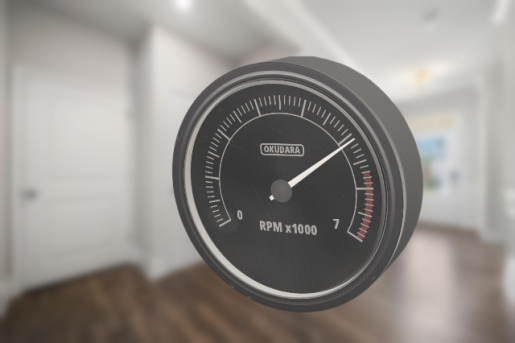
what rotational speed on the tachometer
5100 rpm
